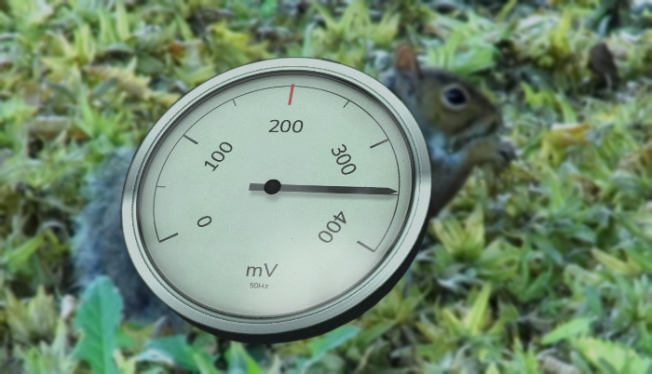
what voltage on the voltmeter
350 mV
